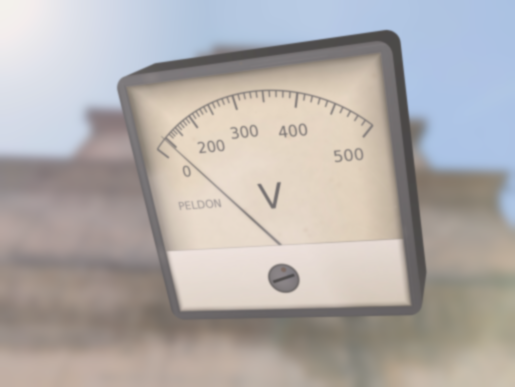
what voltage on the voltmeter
100 V
